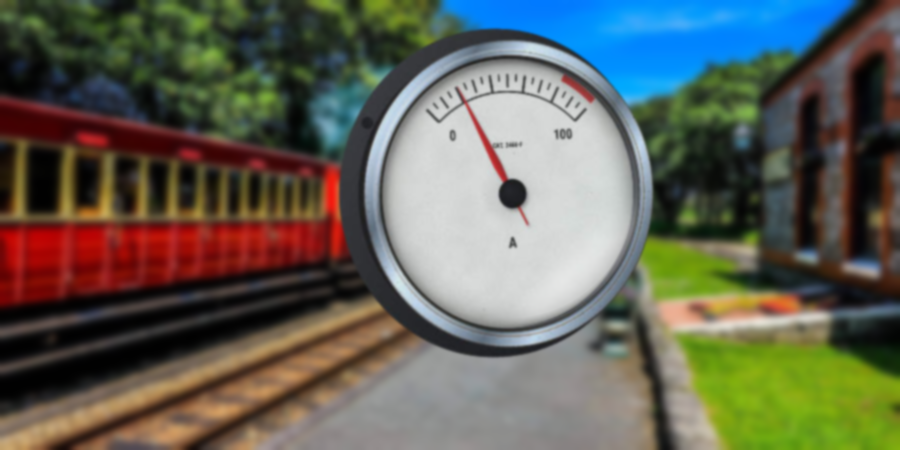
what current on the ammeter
20 A
